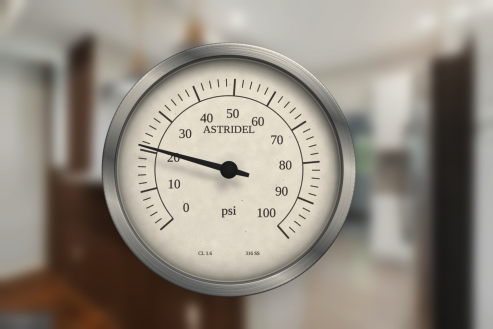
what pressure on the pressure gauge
21 psi
